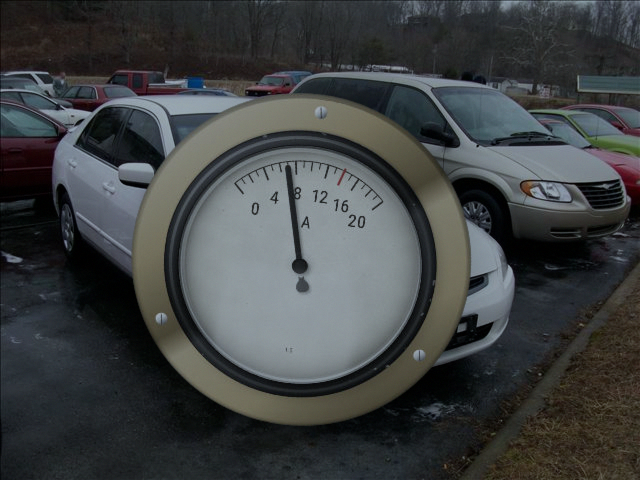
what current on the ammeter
7 A
